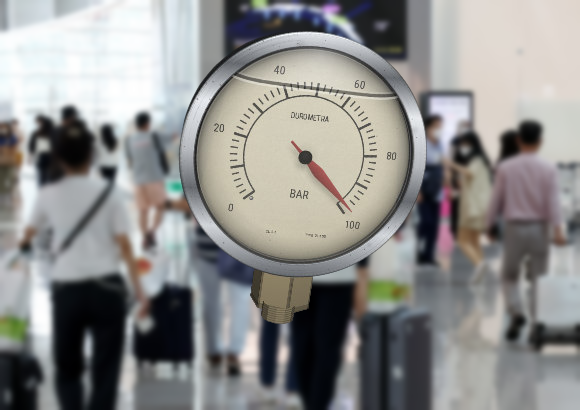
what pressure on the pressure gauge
98 bar
